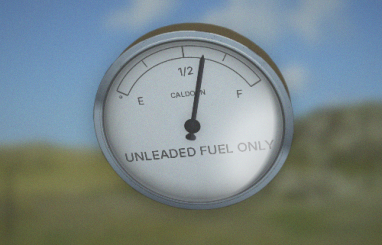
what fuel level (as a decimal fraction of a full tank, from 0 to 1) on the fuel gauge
0.625
